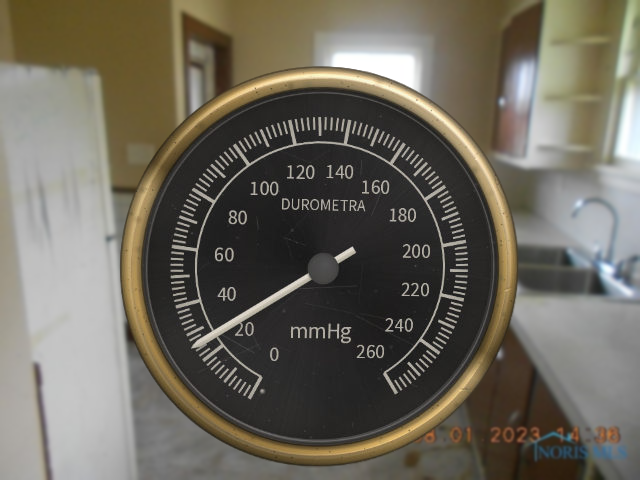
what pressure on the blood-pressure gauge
26 mmHg
